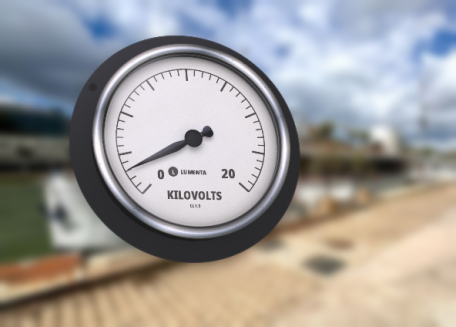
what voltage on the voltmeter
1.5 kV
